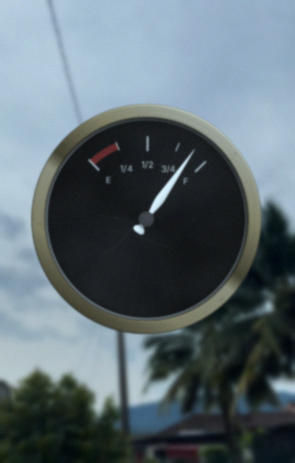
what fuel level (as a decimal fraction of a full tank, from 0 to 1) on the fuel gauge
0.875
